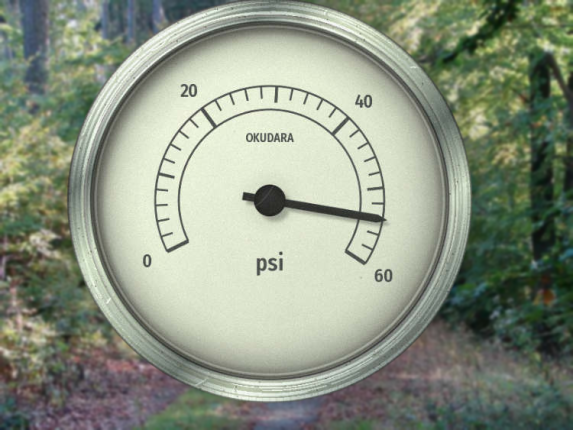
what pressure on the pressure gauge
54 psi
